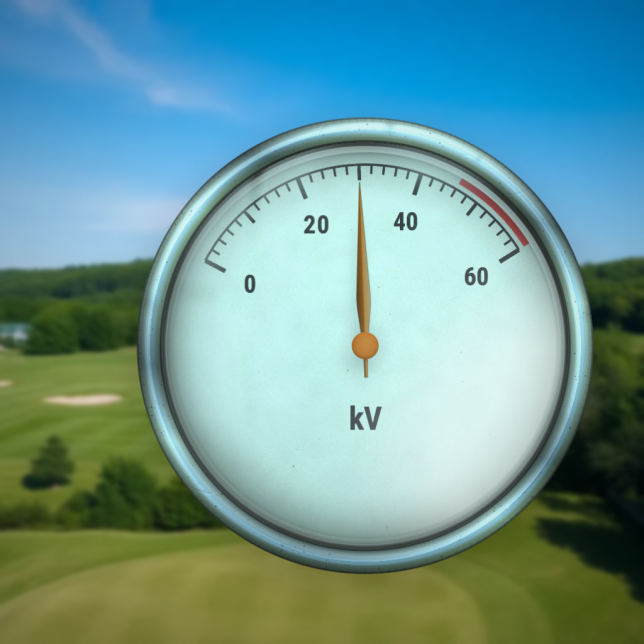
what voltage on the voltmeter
30 kV
